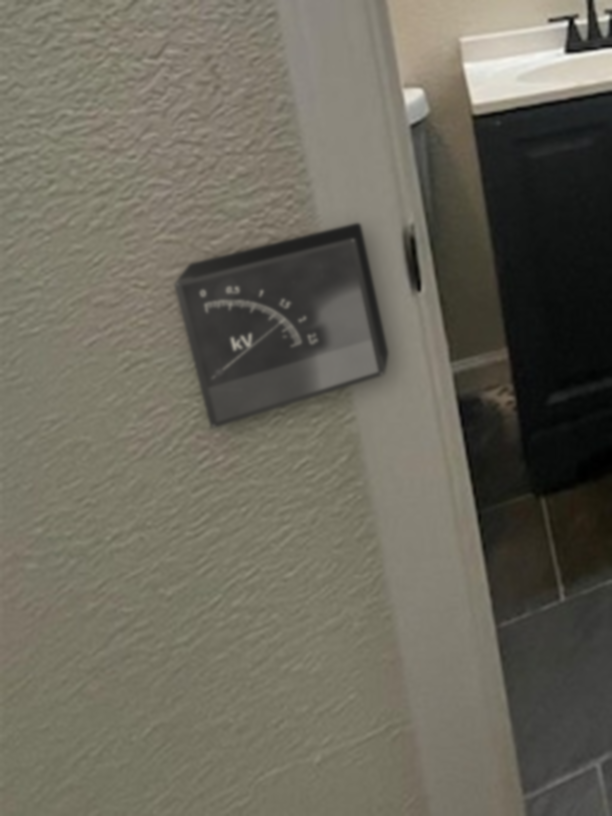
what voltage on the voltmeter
1.75 kV
